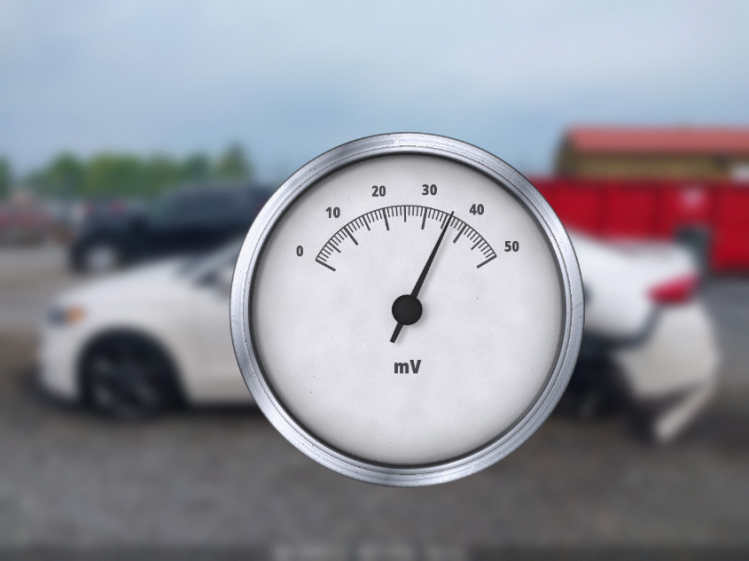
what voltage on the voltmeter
36 mV
